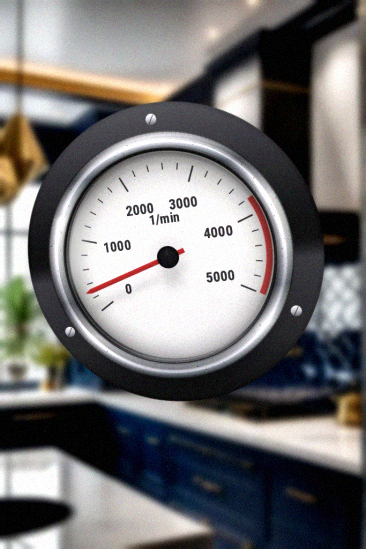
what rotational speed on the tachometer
300 rpm
